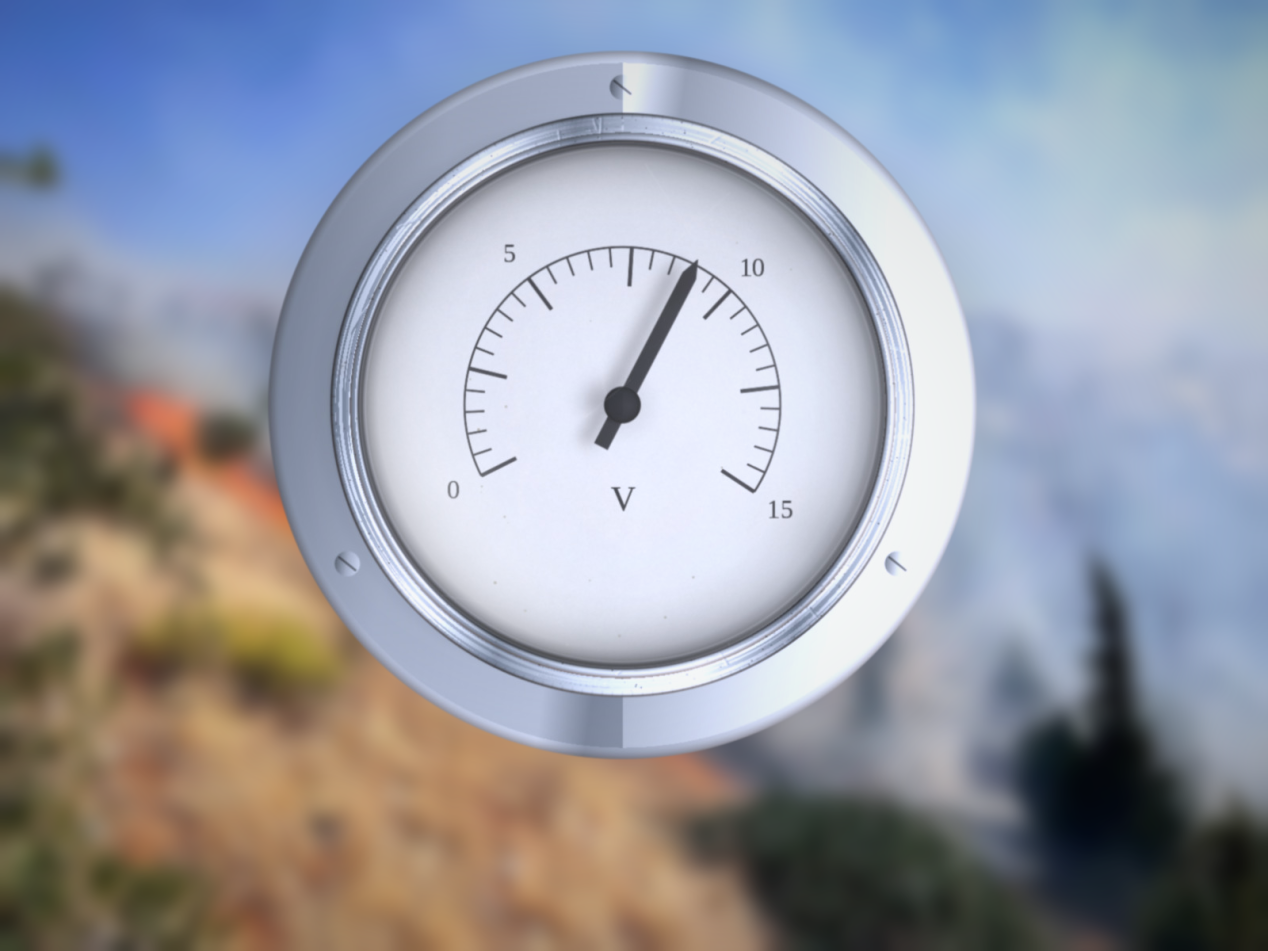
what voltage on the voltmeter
9 V
